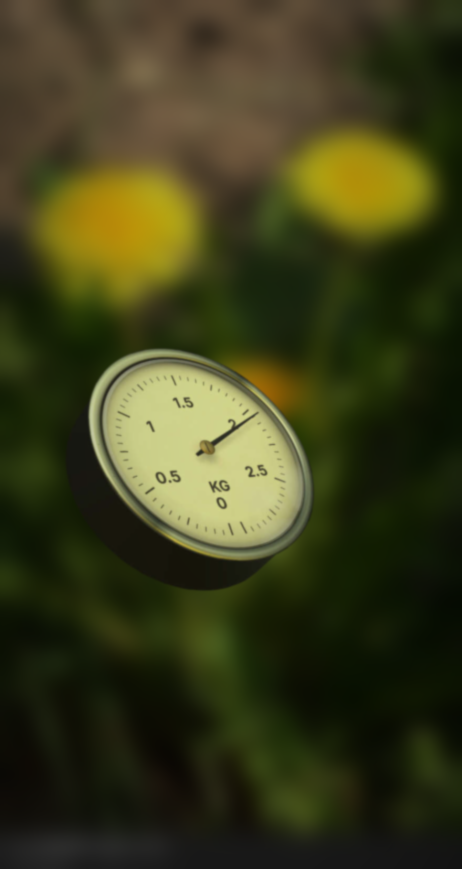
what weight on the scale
2.05 kg
